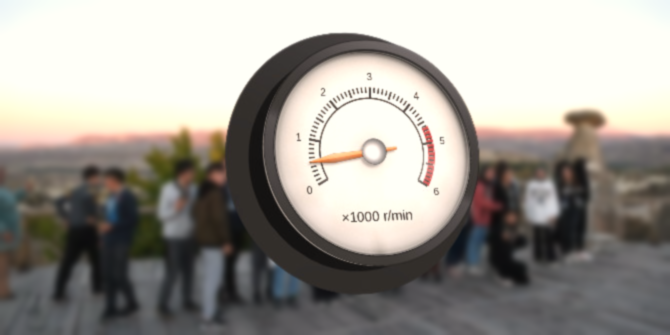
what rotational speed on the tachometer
500 rpm
